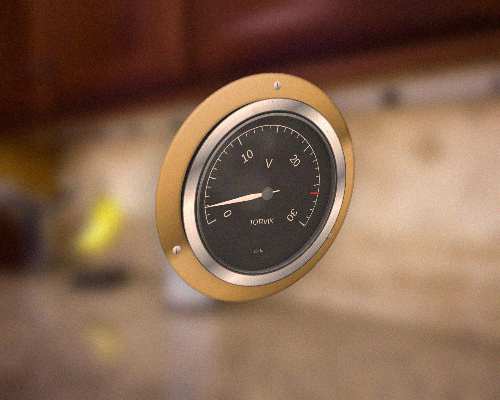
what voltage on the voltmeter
2 V
